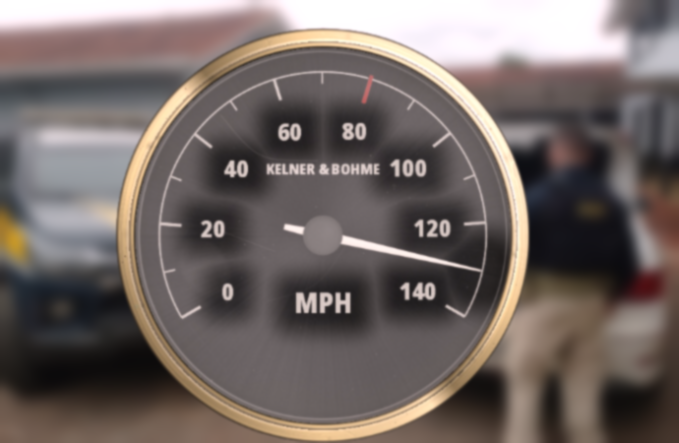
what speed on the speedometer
130 mph
